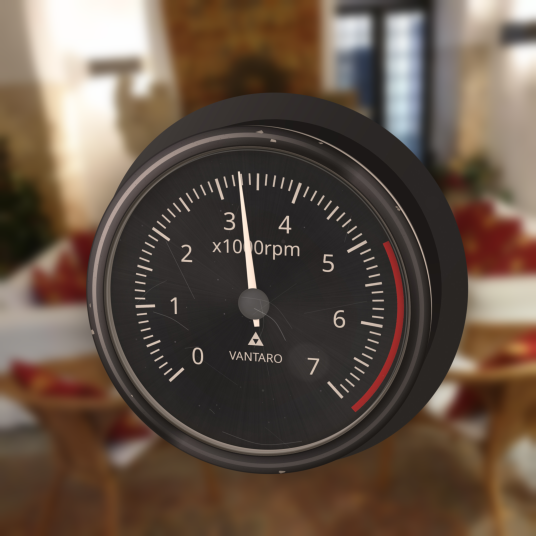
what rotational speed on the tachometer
3300 rpm
